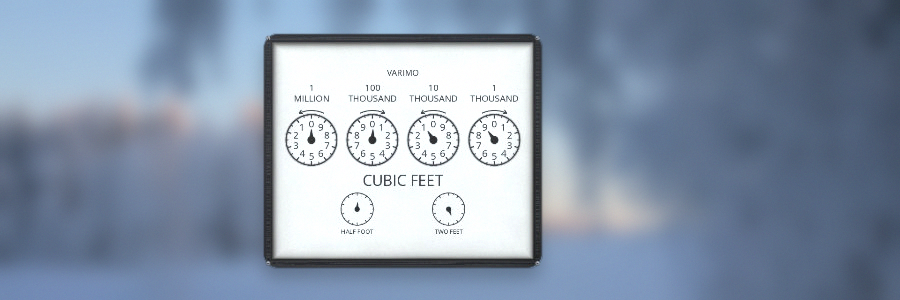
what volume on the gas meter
900 ft³
